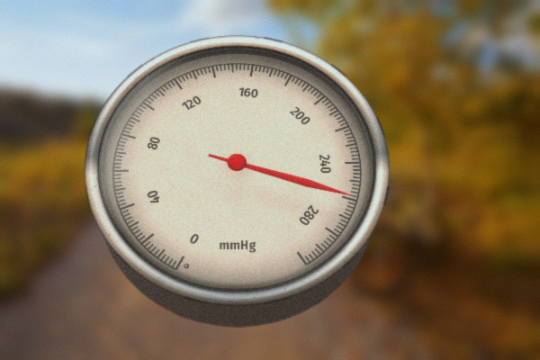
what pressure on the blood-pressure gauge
260 mmHg
